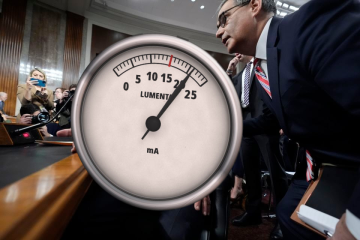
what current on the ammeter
21 mA
